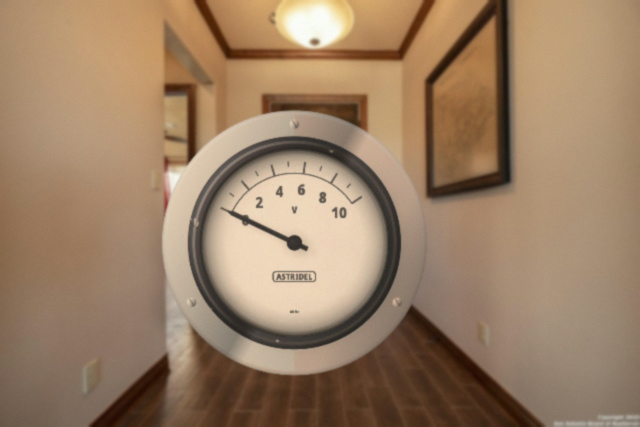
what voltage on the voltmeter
0 V
